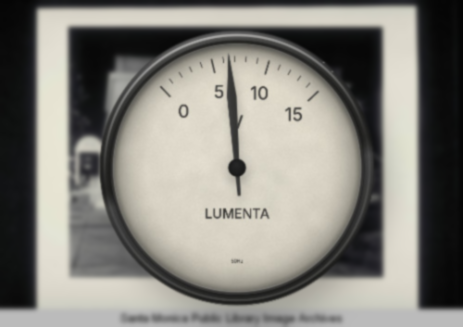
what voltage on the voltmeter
6.5 V
